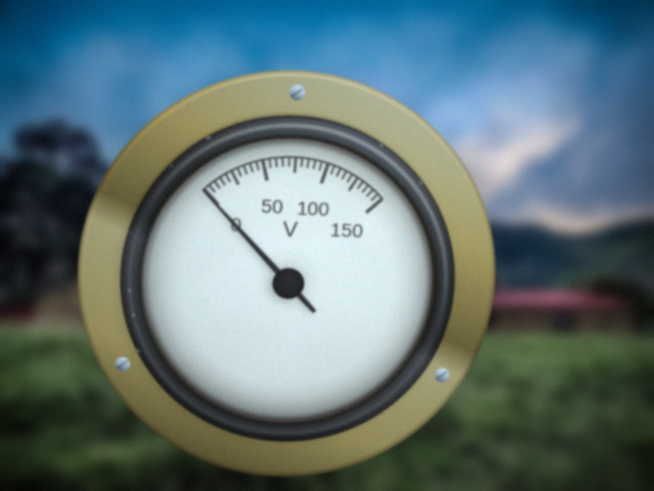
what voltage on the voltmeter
0 V
